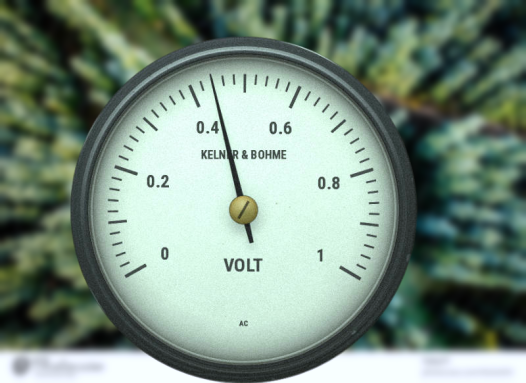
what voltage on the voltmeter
0.44 V
